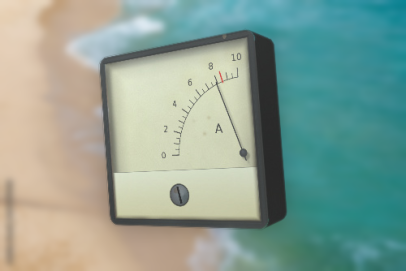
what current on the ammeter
8 A
